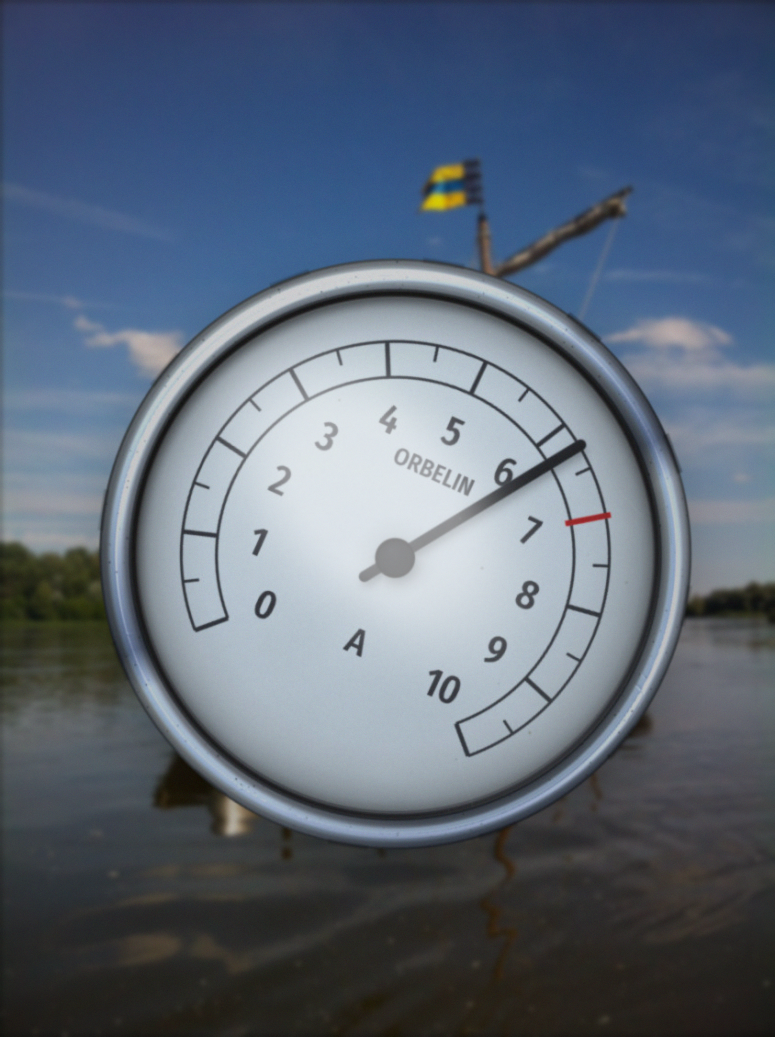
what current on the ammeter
6.25 A
